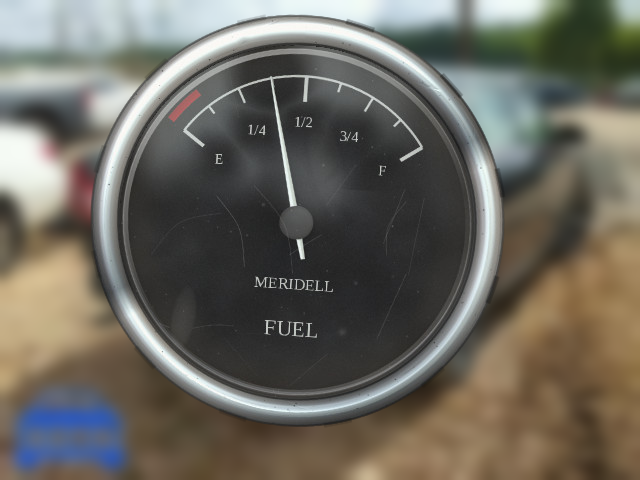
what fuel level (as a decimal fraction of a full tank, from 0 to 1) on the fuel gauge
0.375
